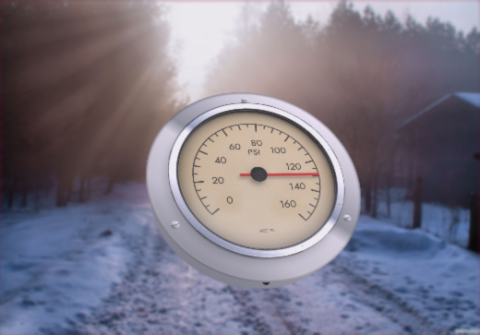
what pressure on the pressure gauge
130 psi
